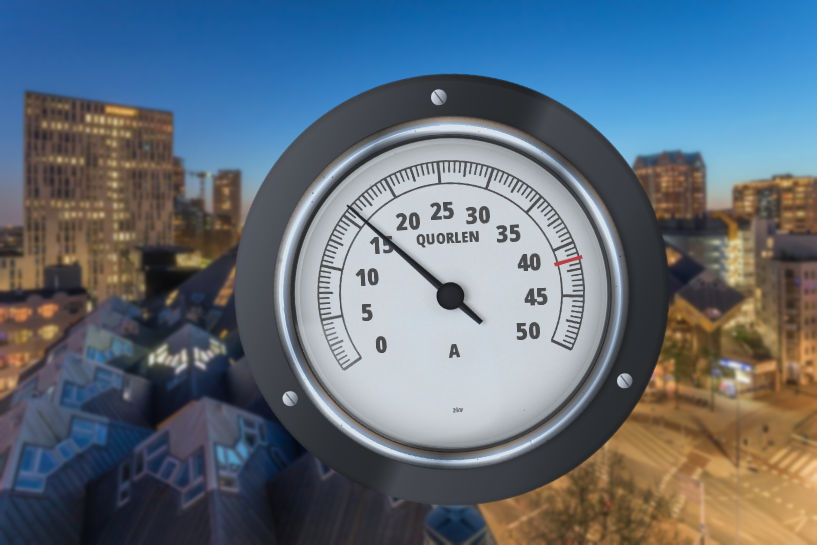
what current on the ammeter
16 A
